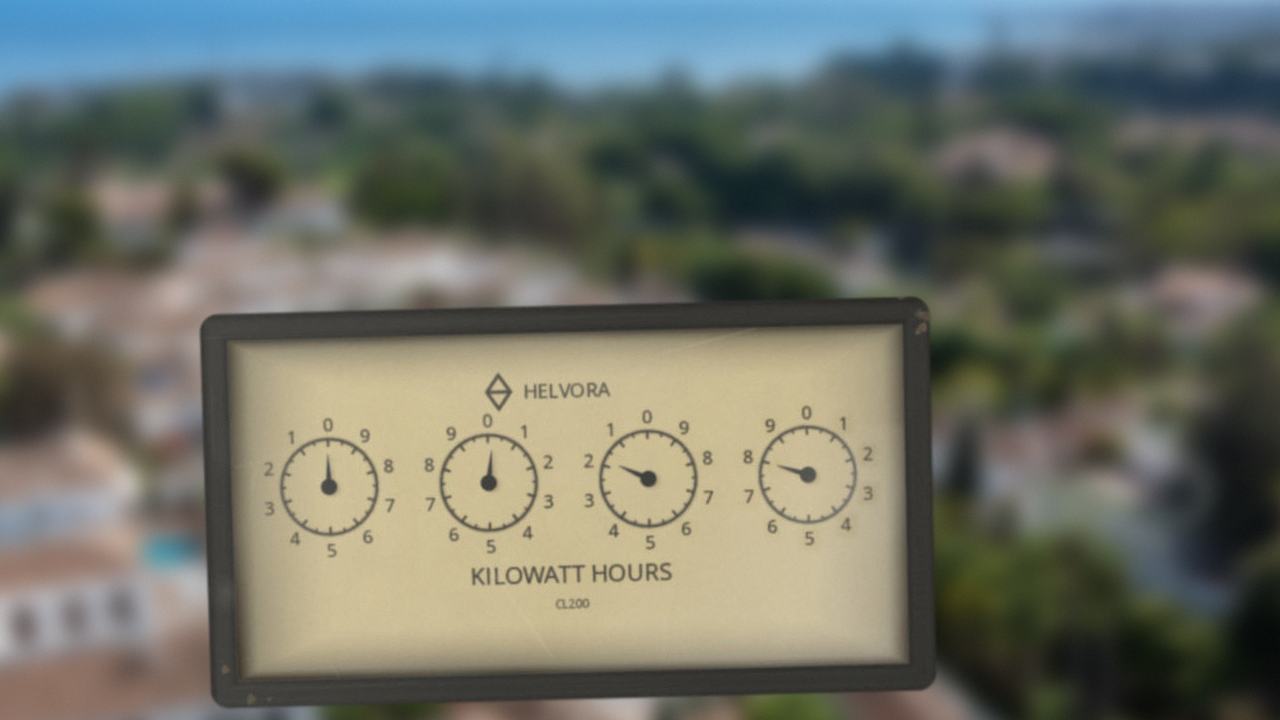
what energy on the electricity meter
18 kWh
